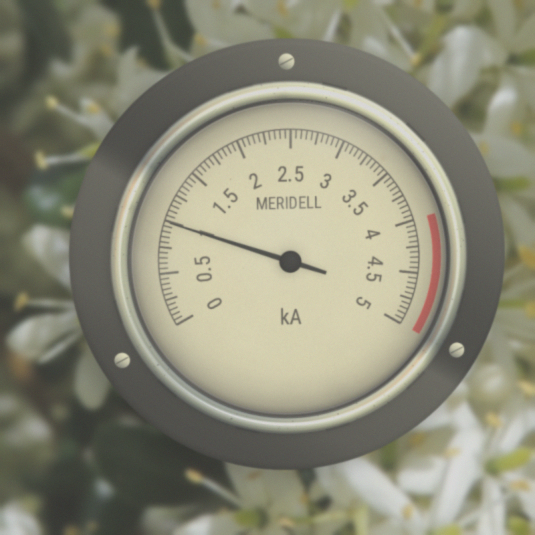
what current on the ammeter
1 kA
